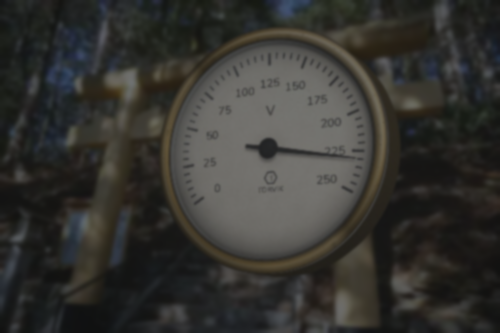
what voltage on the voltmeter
230 V
